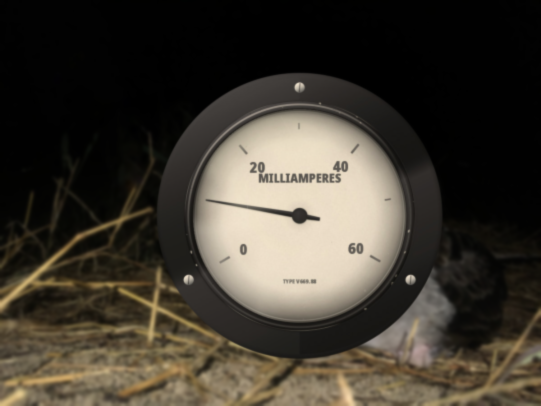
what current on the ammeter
10 mA
